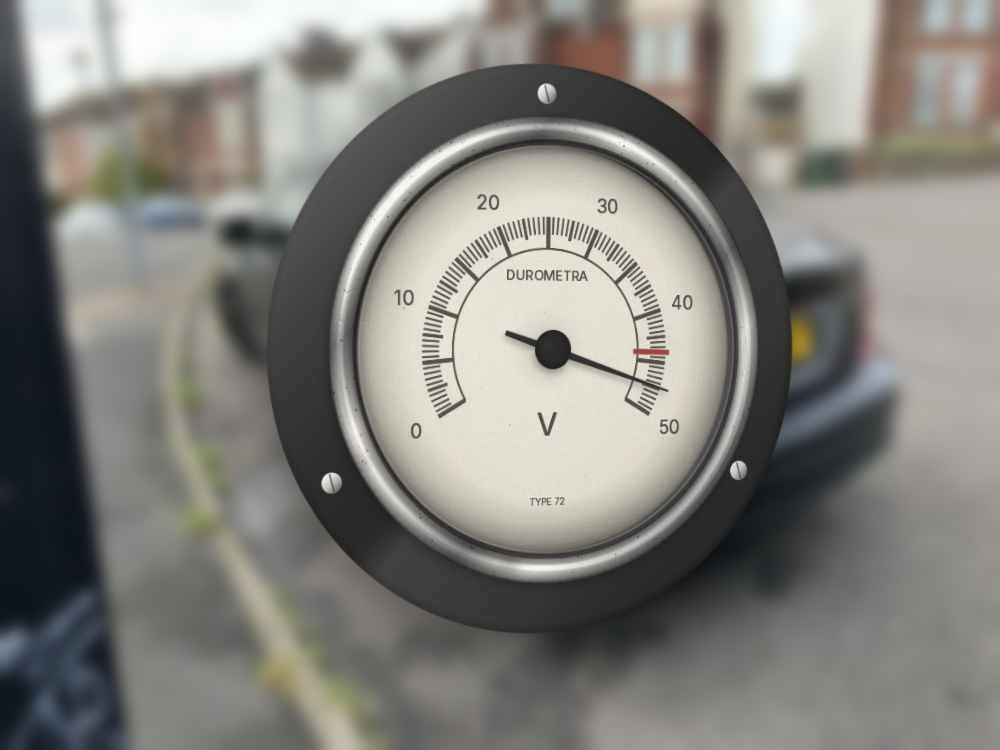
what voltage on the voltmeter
47.5 V
